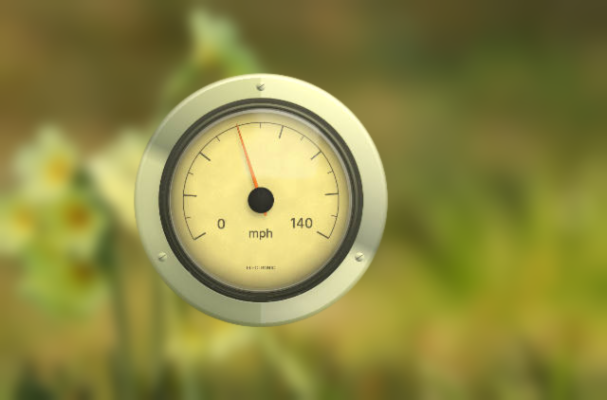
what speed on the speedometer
60 mph
